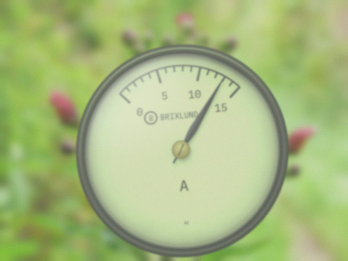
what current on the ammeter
13 A
